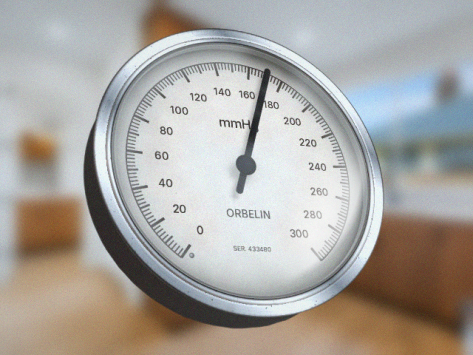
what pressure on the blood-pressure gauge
170 mmHg
